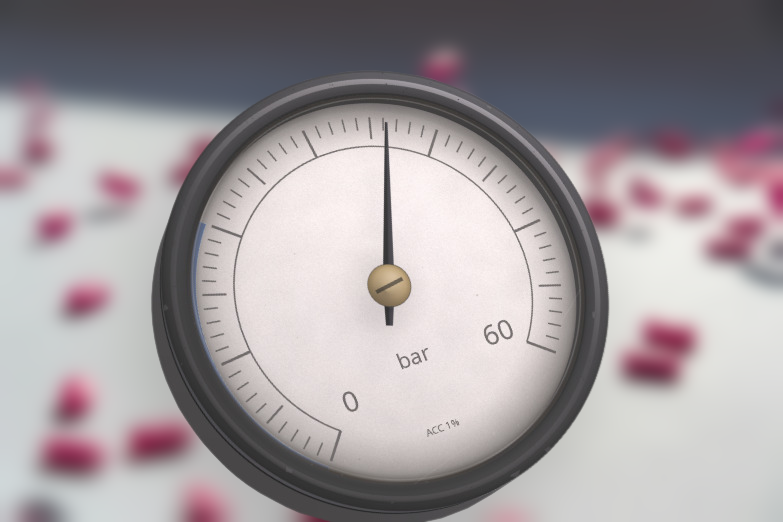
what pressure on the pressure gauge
36 bar
